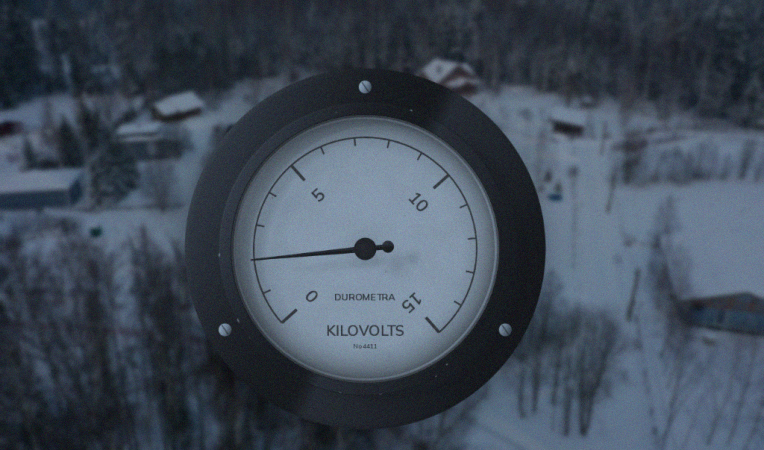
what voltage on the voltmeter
2 kV
